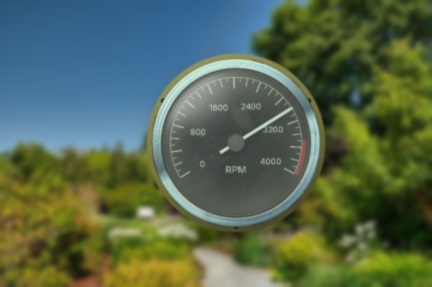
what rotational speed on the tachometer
3000 rpm
